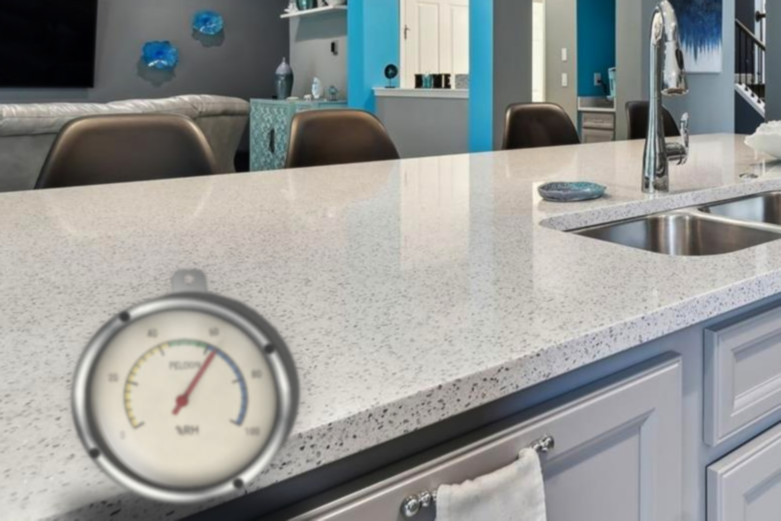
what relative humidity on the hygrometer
64 %
